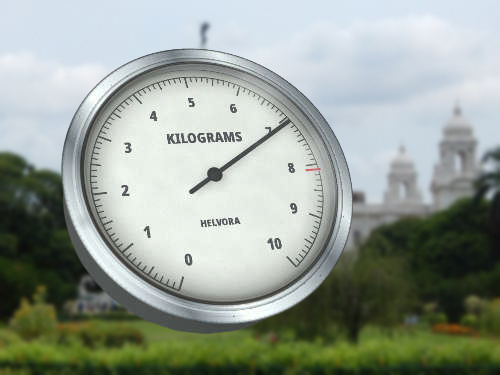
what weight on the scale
7.1 kg
